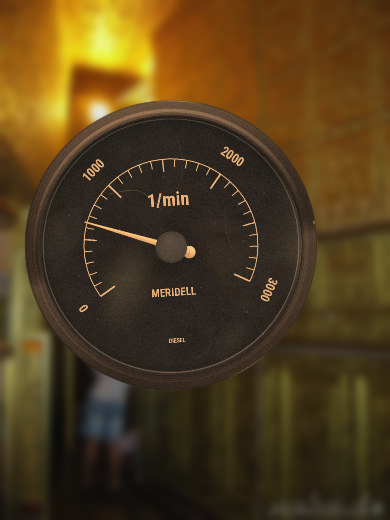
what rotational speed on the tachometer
650 rpm
